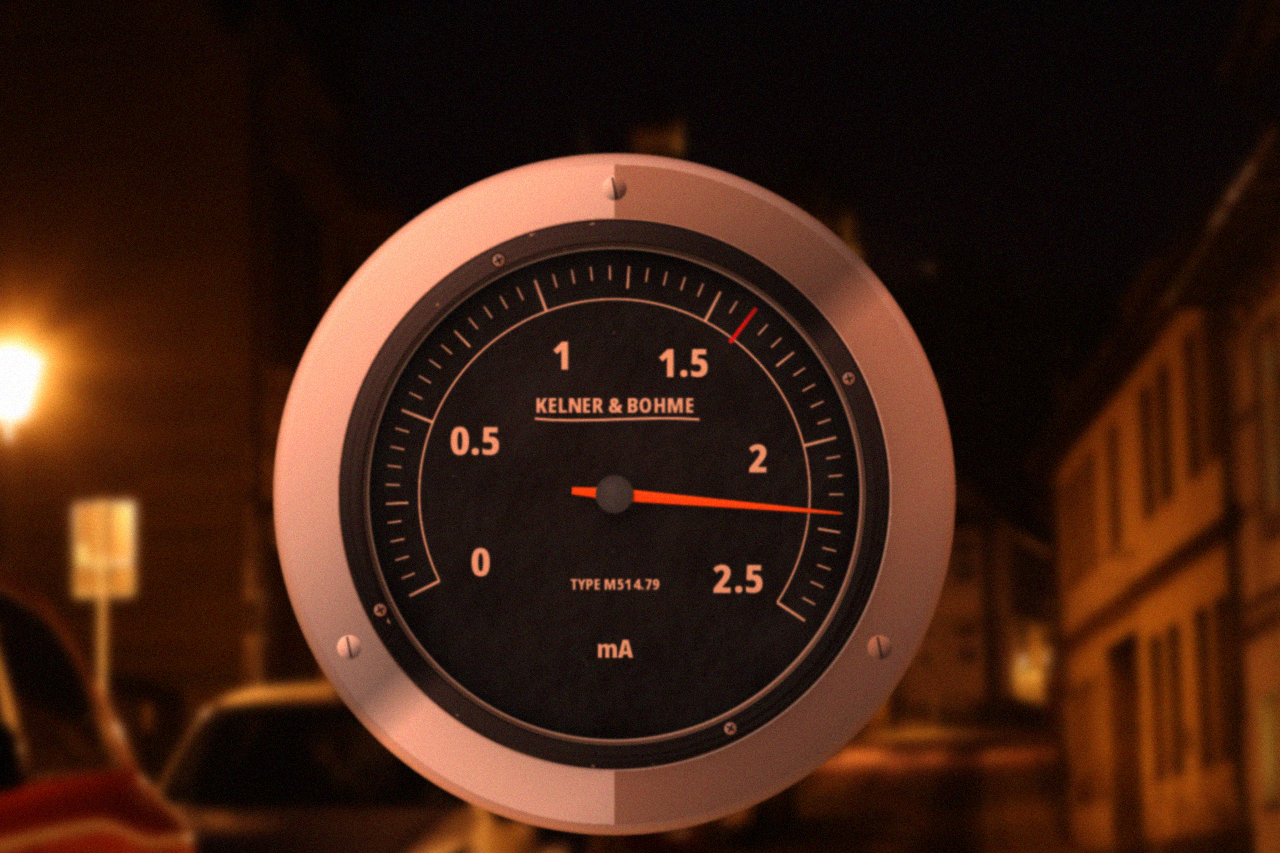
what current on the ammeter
2.2 mA
